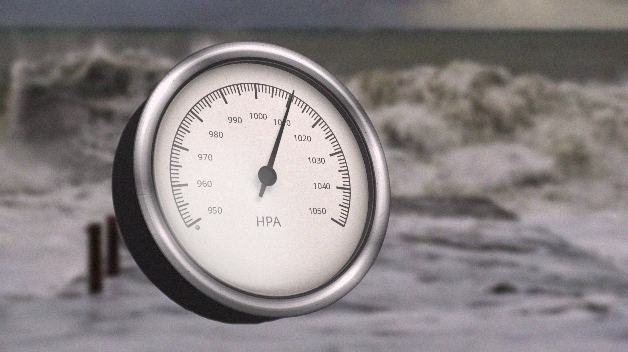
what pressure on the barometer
1010 hPa
